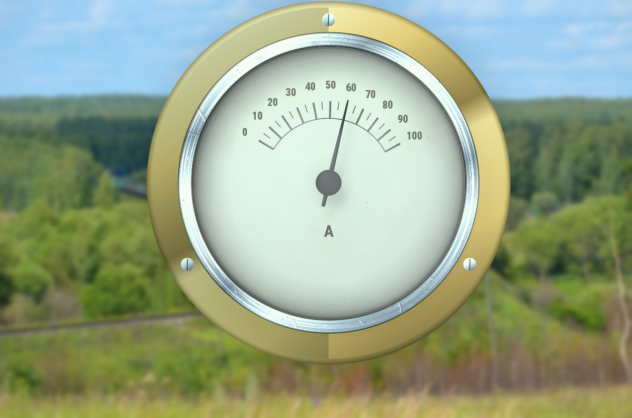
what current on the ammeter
60 A
